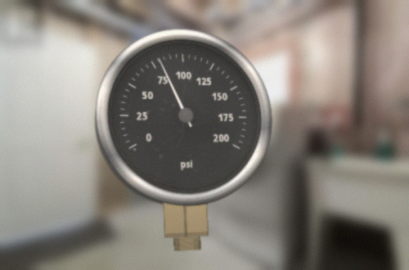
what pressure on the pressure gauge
80 psi
